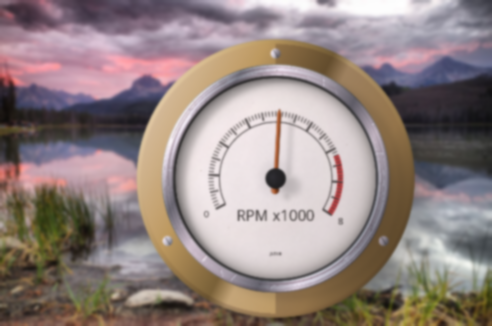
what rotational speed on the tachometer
4000 rpm
